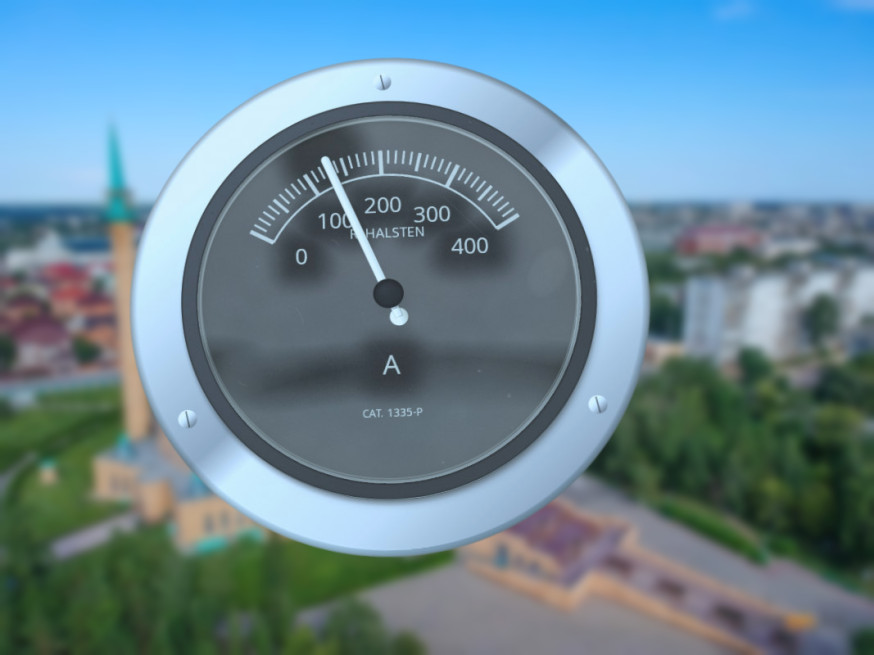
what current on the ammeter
130 A
